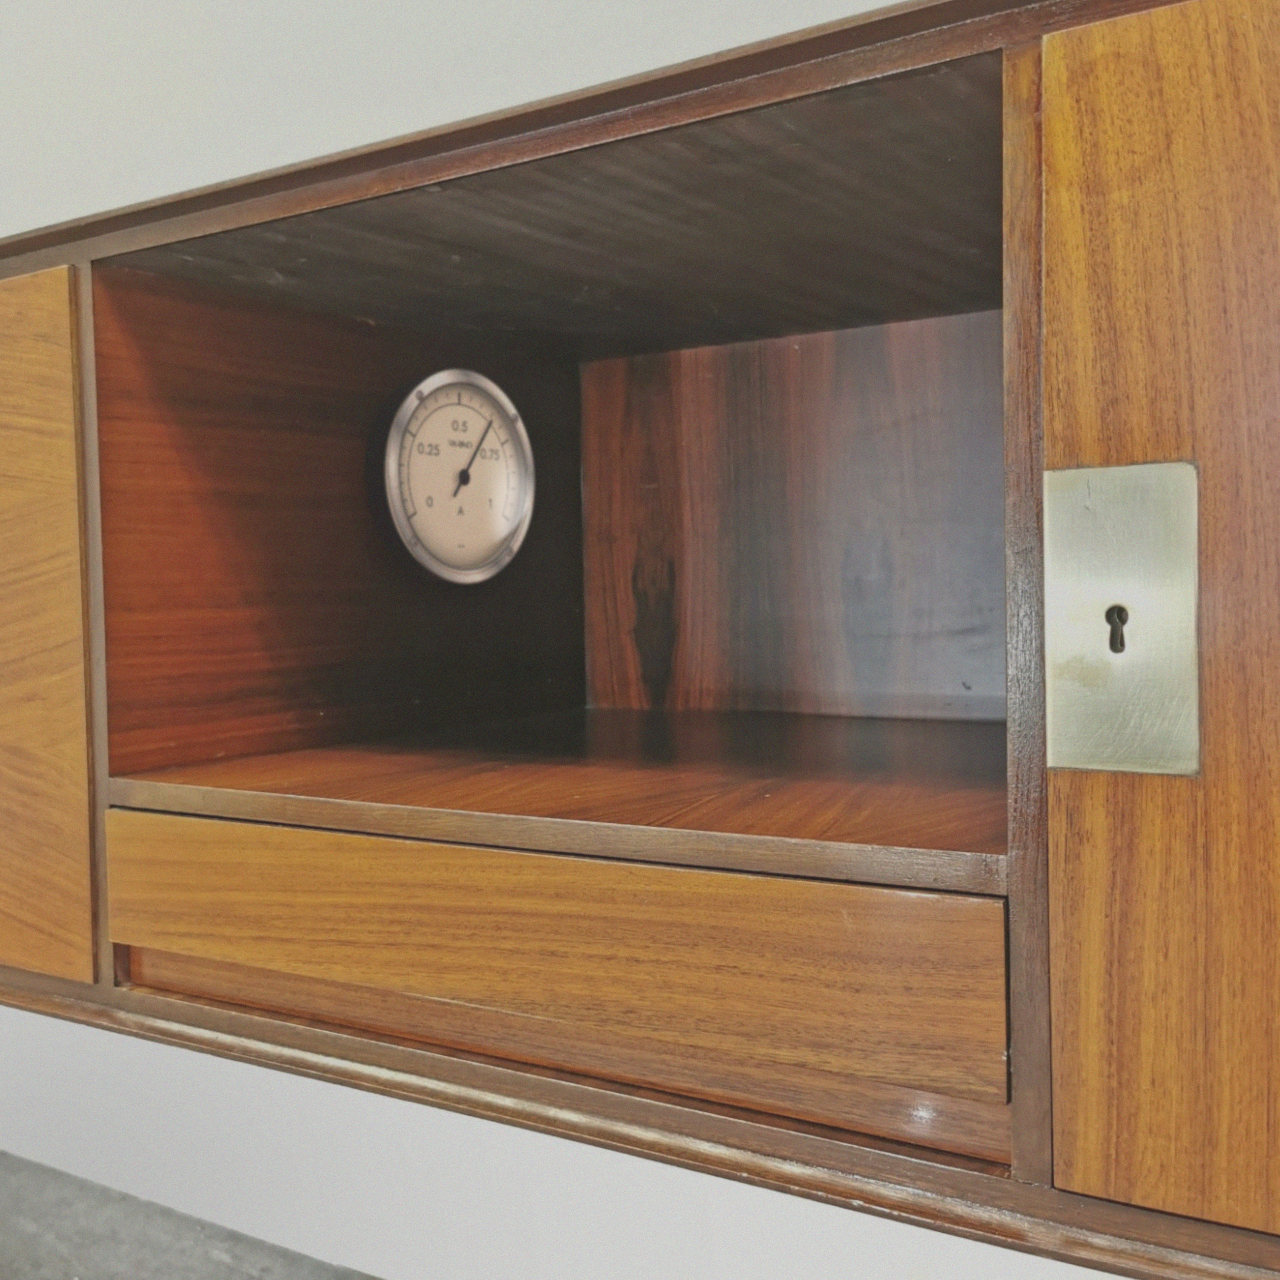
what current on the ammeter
0.65 A
